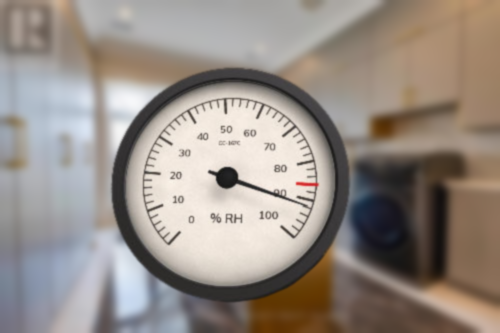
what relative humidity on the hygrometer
92 %
